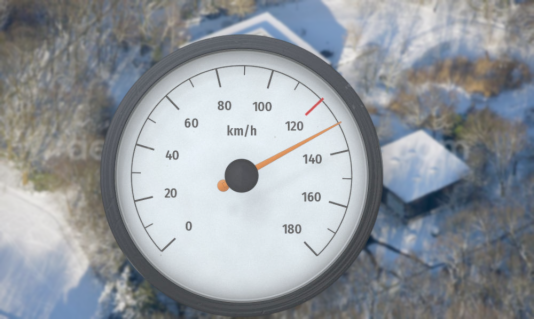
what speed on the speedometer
130 km/h
